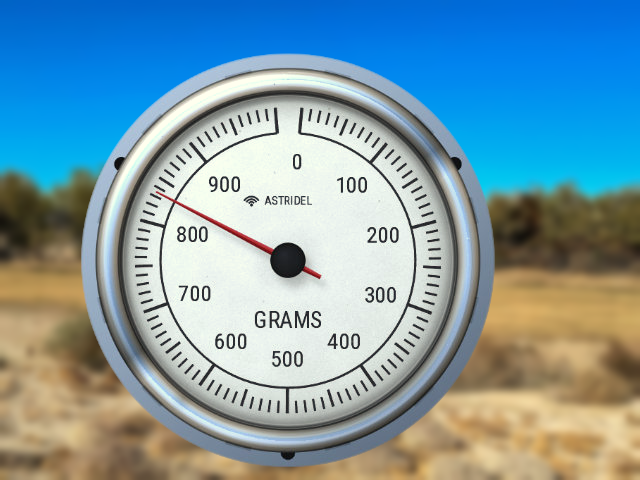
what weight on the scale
835 g
